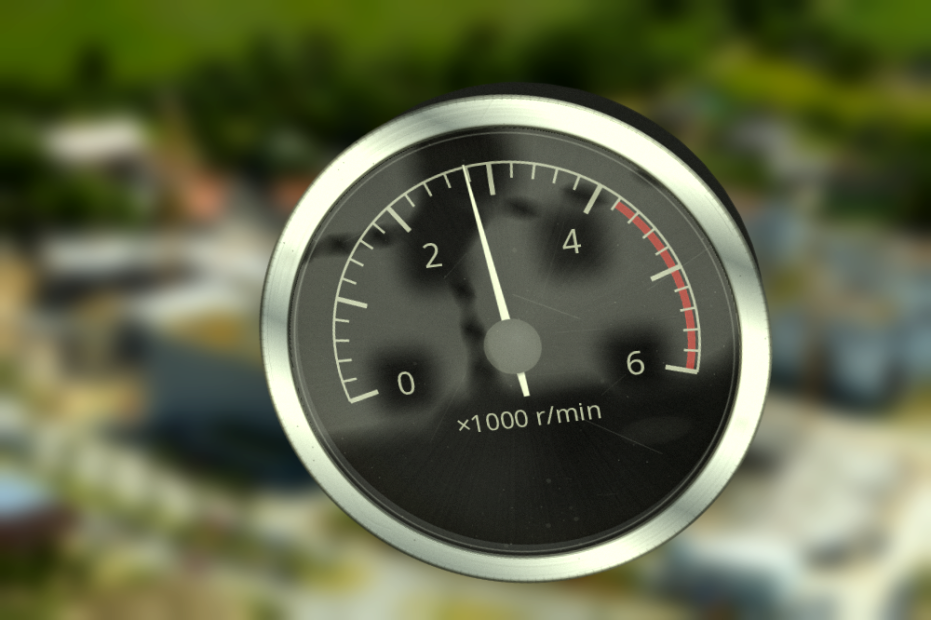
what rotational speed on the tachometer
2800 rpm
